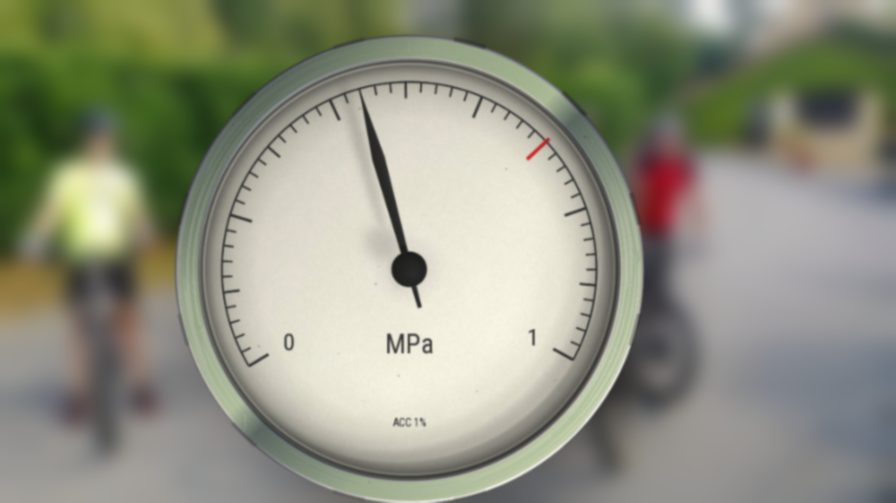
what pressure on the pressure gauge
0.44 MPa
